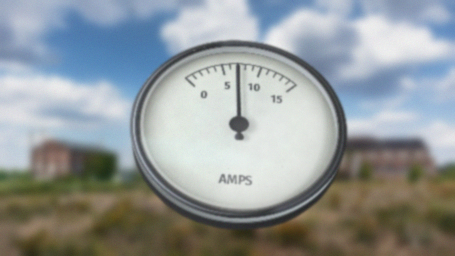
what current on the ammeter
7 A
